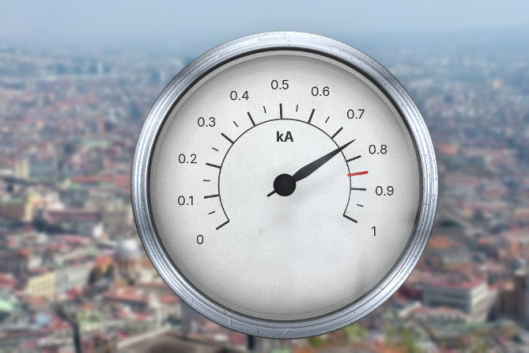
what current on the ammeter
0.75 kA
